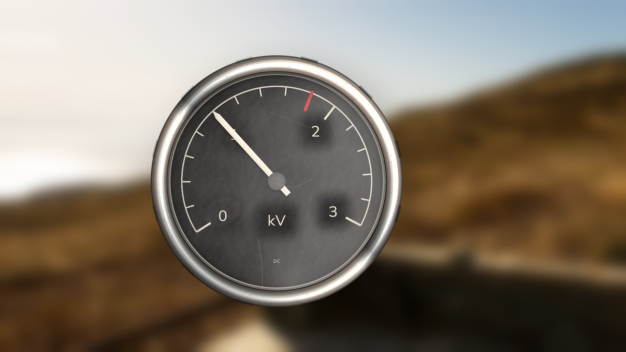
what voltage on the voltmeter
1 kV
